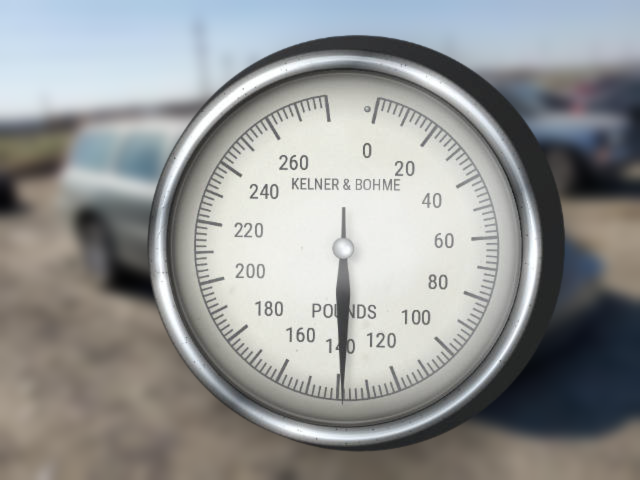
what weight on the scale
138 lb
